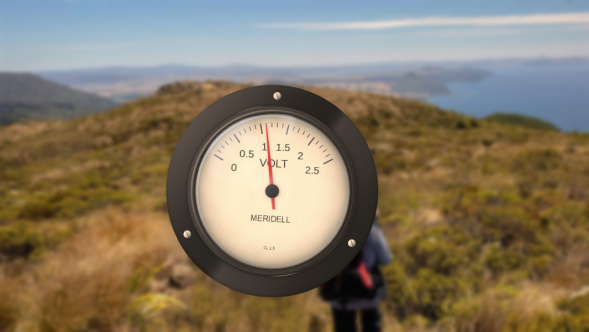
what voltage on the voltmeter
1.1 V
